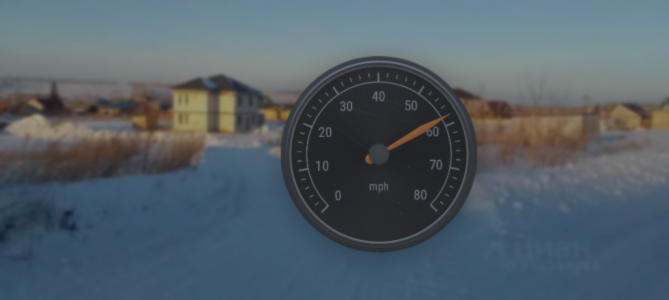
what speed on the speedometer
58 mph
